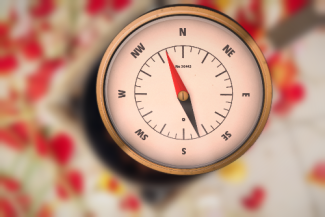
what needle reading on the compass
340 °
